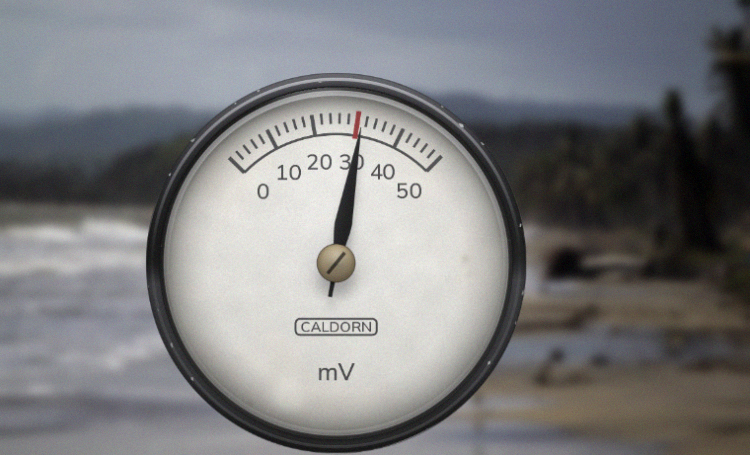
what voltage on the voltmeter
31 mV
